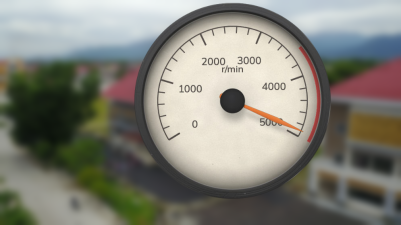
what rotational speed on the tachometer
4900 rpm
